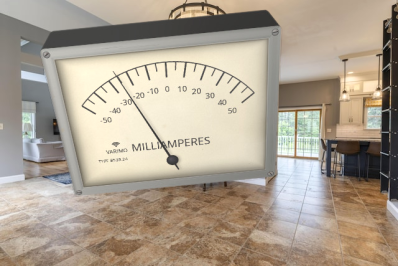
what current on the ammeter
-25 mA
